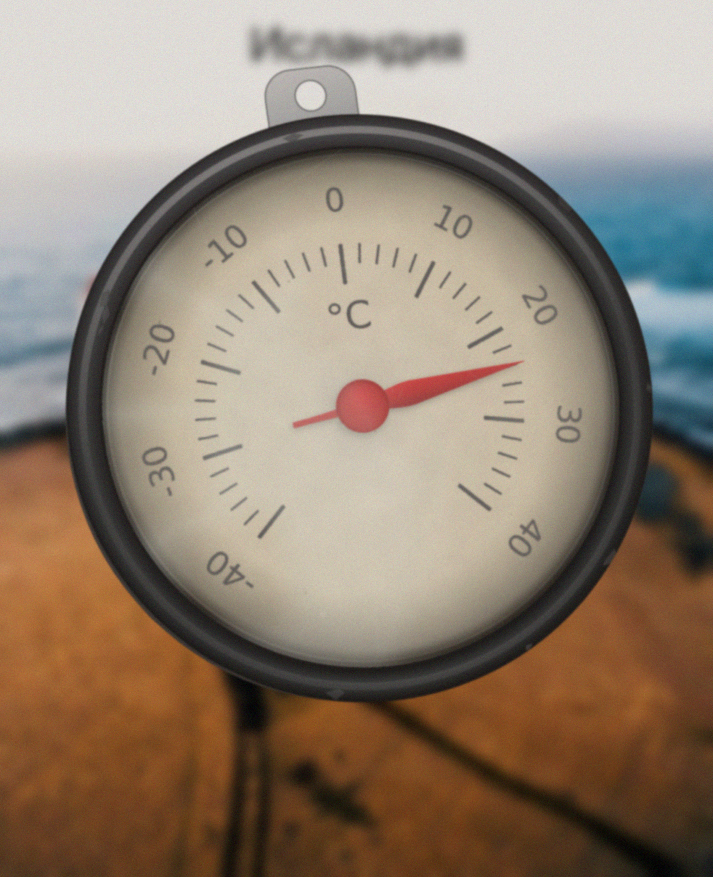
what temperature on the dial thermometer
24 °C
